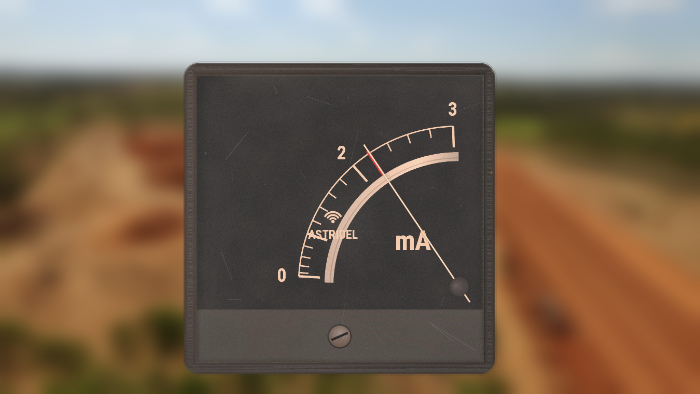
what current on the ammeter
2.2 mA
